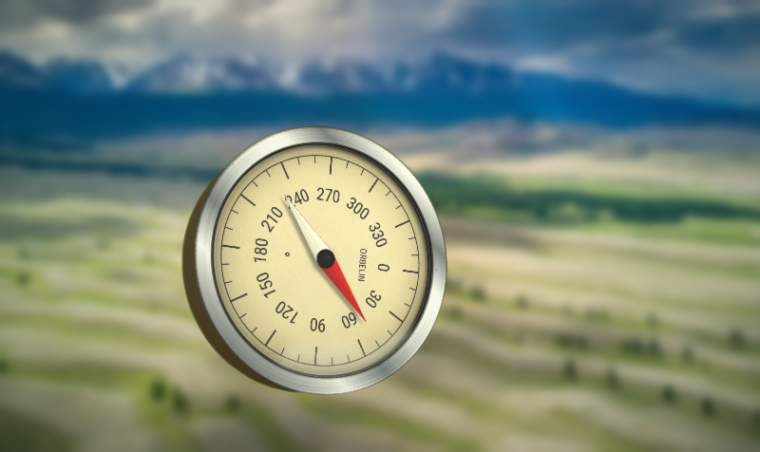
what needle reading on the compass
50 °
